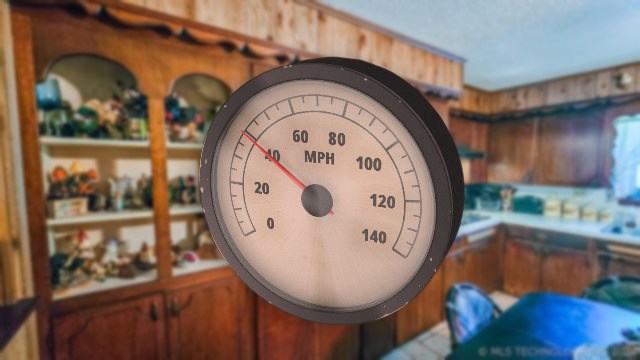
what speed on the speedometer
40 mph
